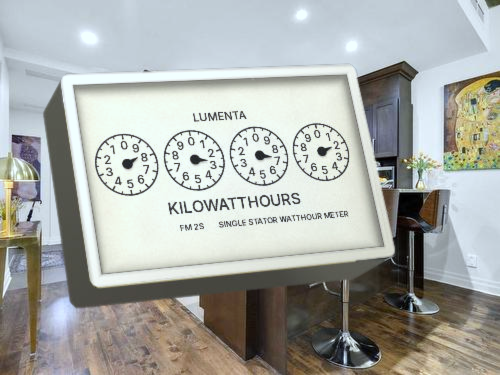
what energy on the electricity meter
8272 kWh
